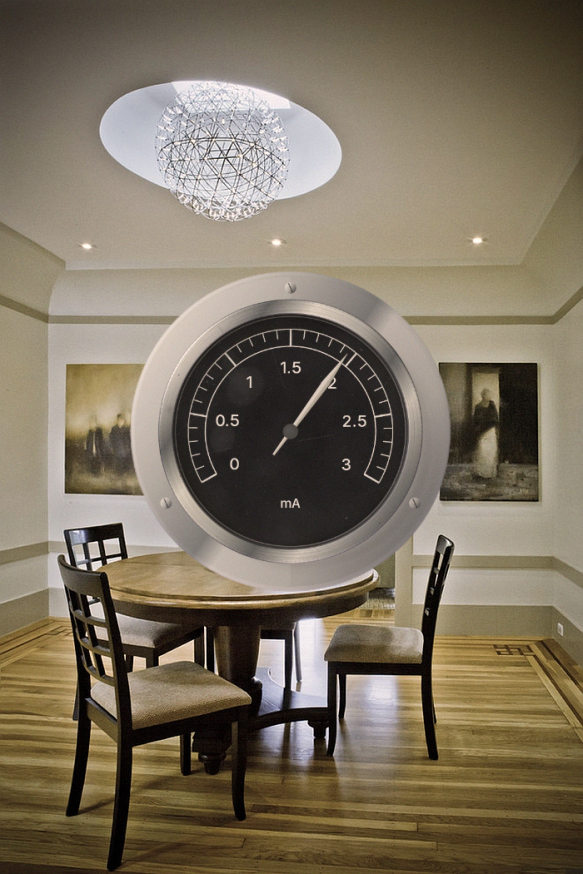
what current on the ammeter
1.95 mA
